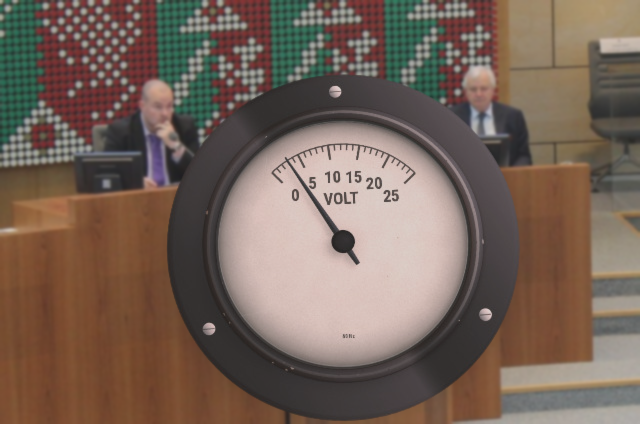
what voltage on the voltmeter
3 V
